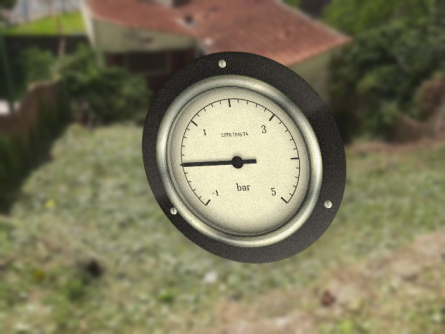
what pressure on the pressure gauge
0 bar
